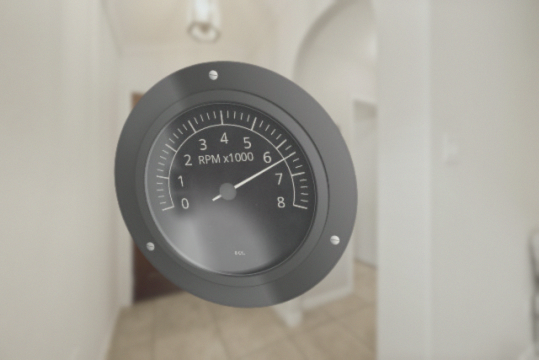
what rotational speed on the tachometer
6400 rpm
